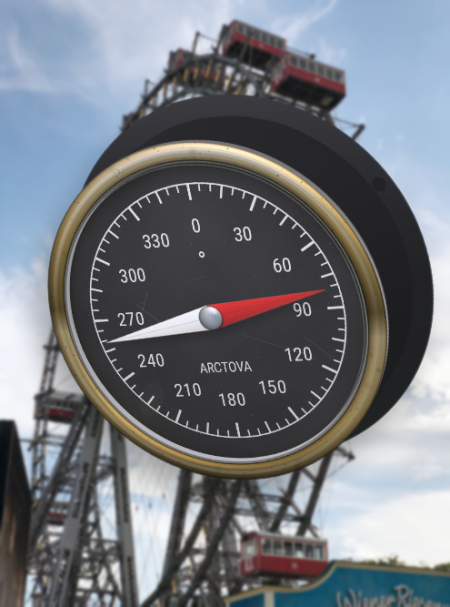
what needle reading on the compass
80 °
